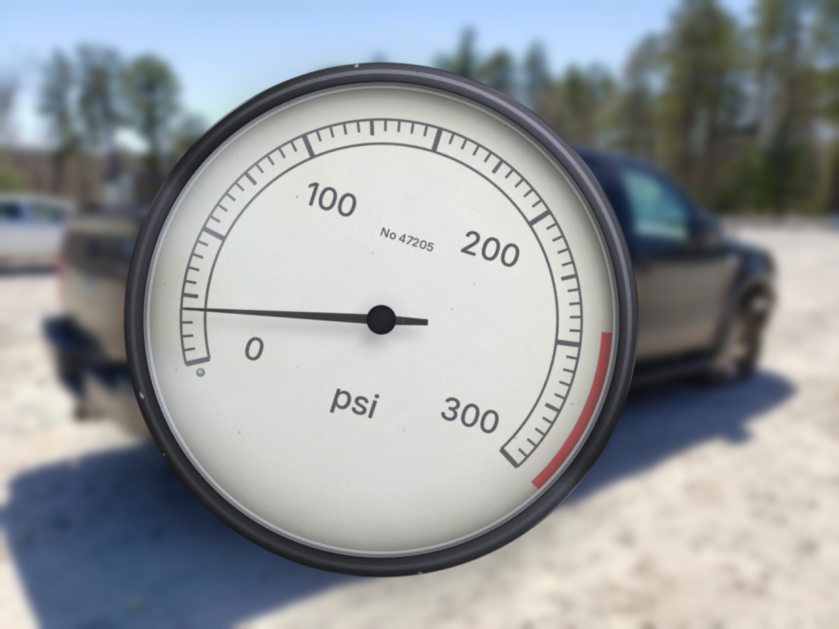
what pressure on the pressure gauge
20 psi
